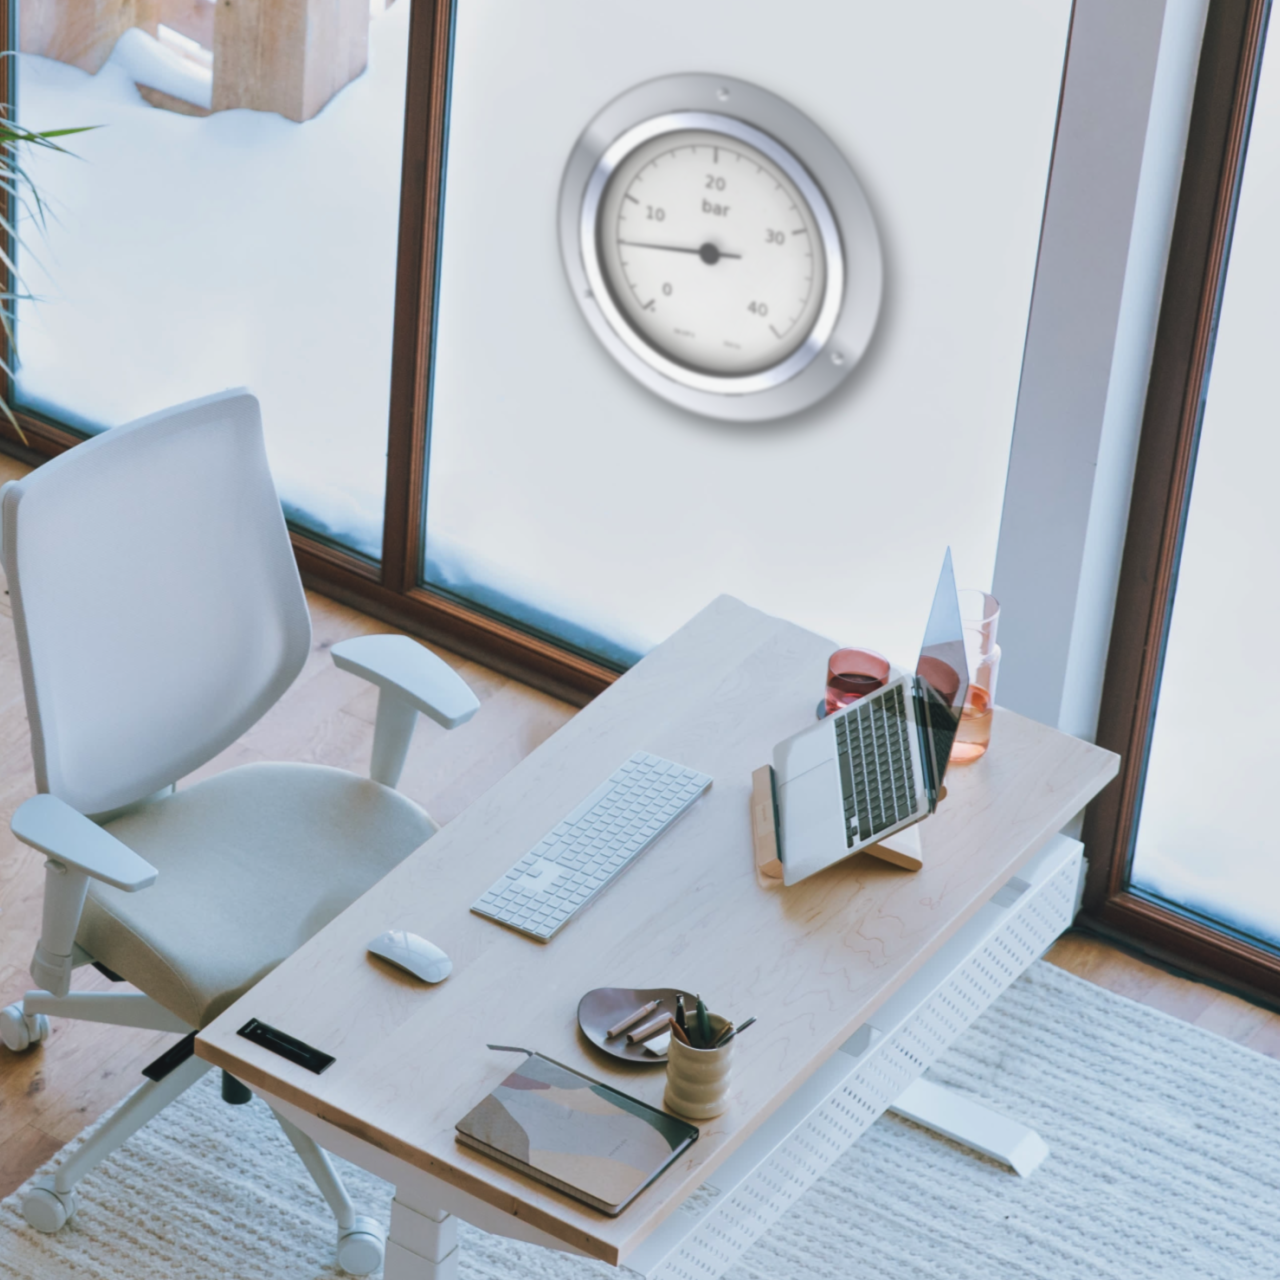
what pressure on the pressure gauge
6 bar
